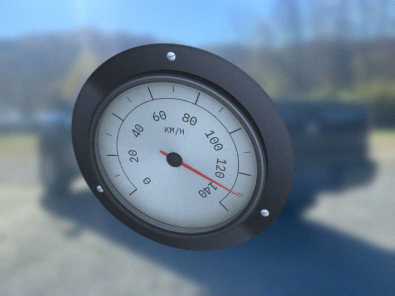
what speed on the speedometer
130 km/h
